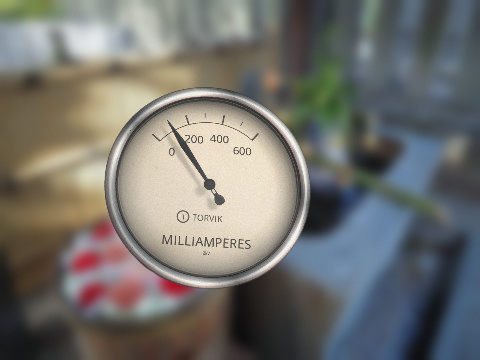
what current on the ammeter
100 mA
